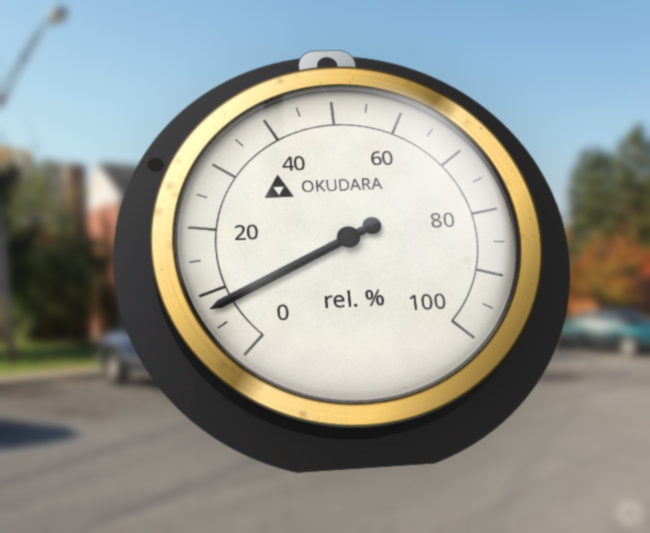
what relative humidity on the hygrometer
7.5 %
